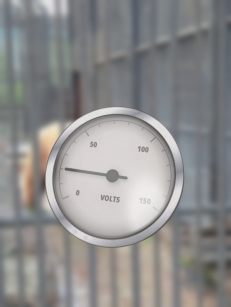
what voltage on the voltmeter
20 V
